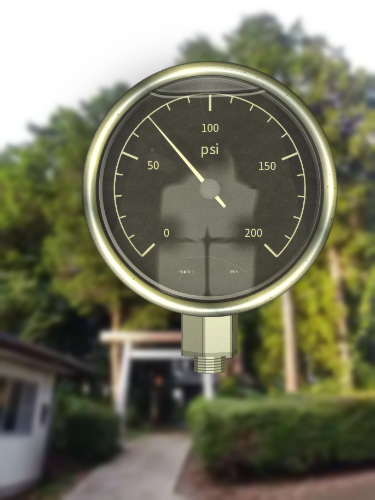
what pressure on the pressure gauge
70 psi
